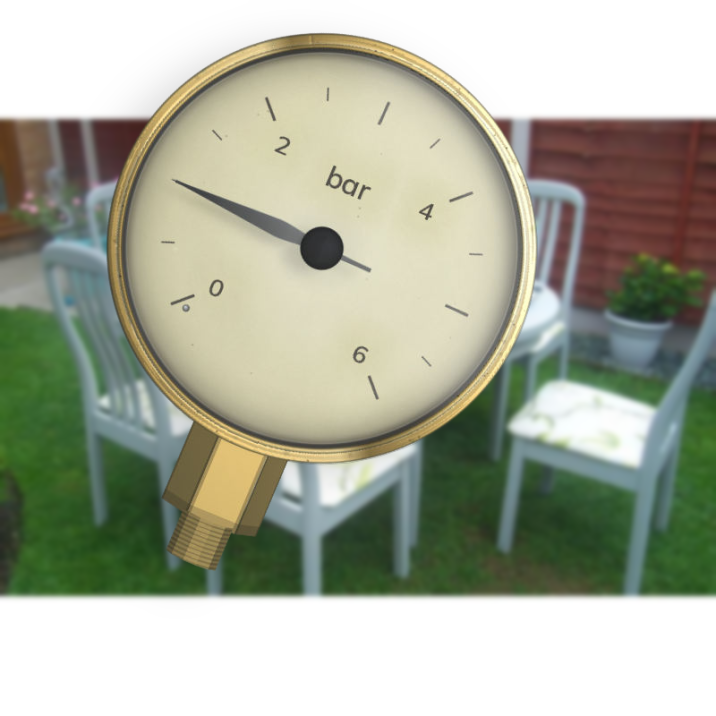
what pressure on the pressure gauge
1 bar
